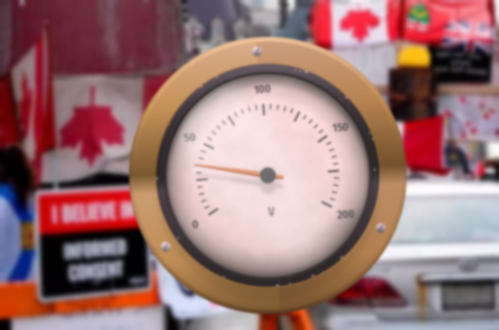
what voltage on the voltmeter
35 V
